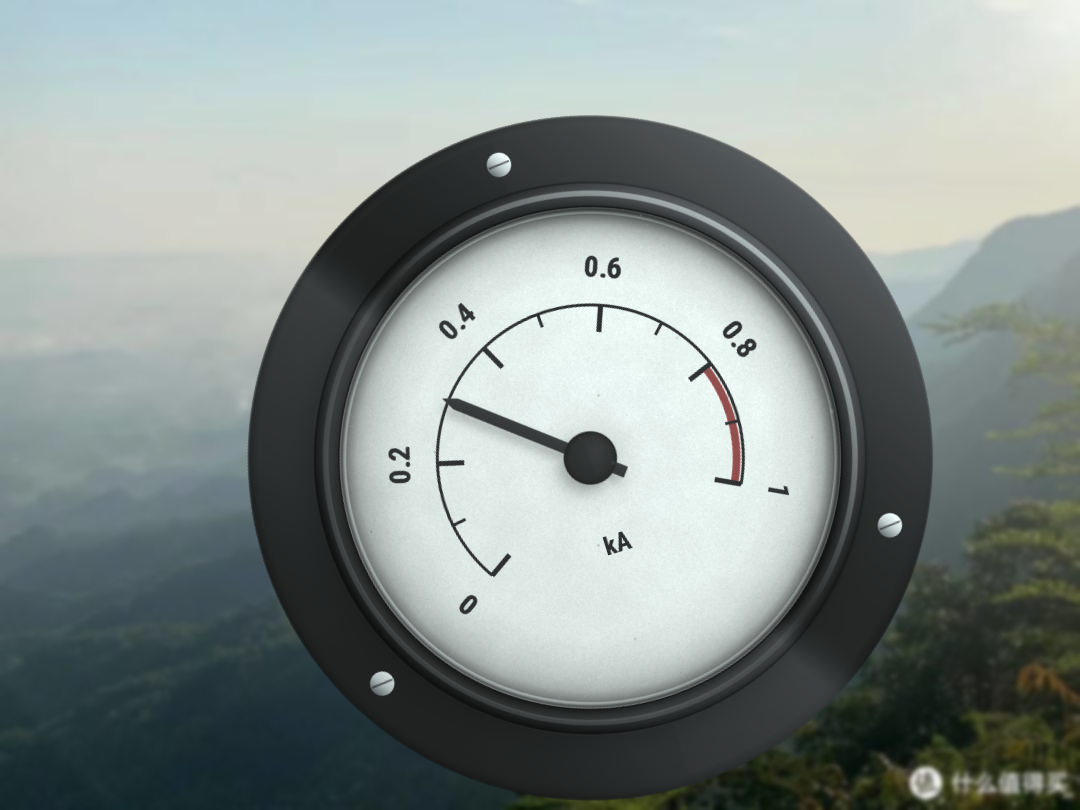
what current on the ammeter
0.3 kA
